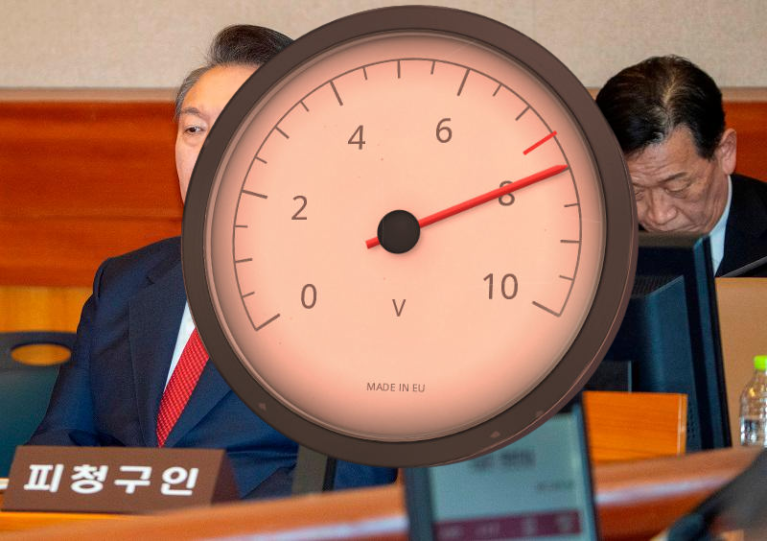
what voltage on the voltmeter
8 V
